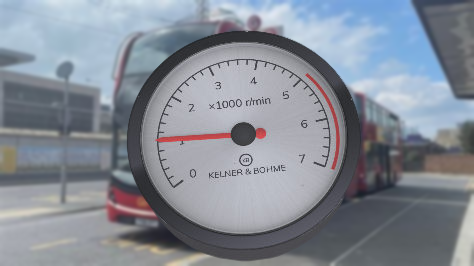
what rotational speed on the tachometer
1000 rpm
